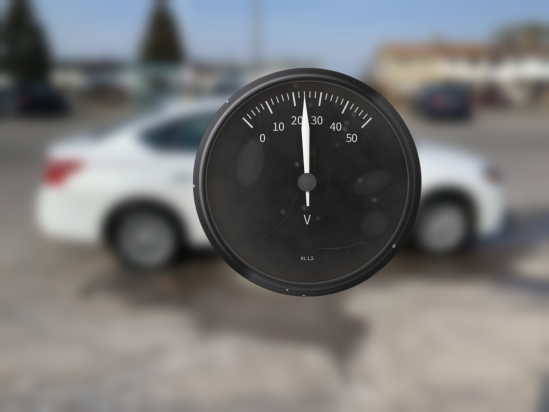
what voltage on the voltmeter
24 V
